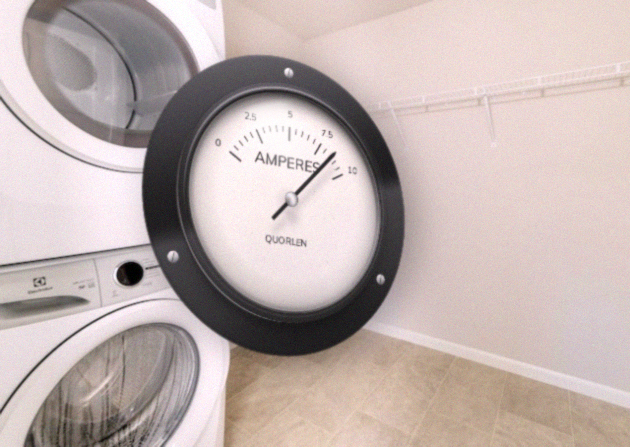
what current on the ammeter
8.5 A
